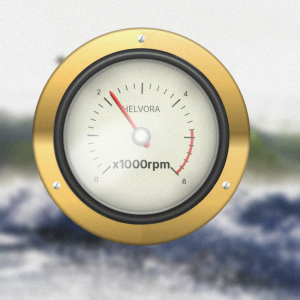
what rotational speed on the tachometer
2200 rpm
